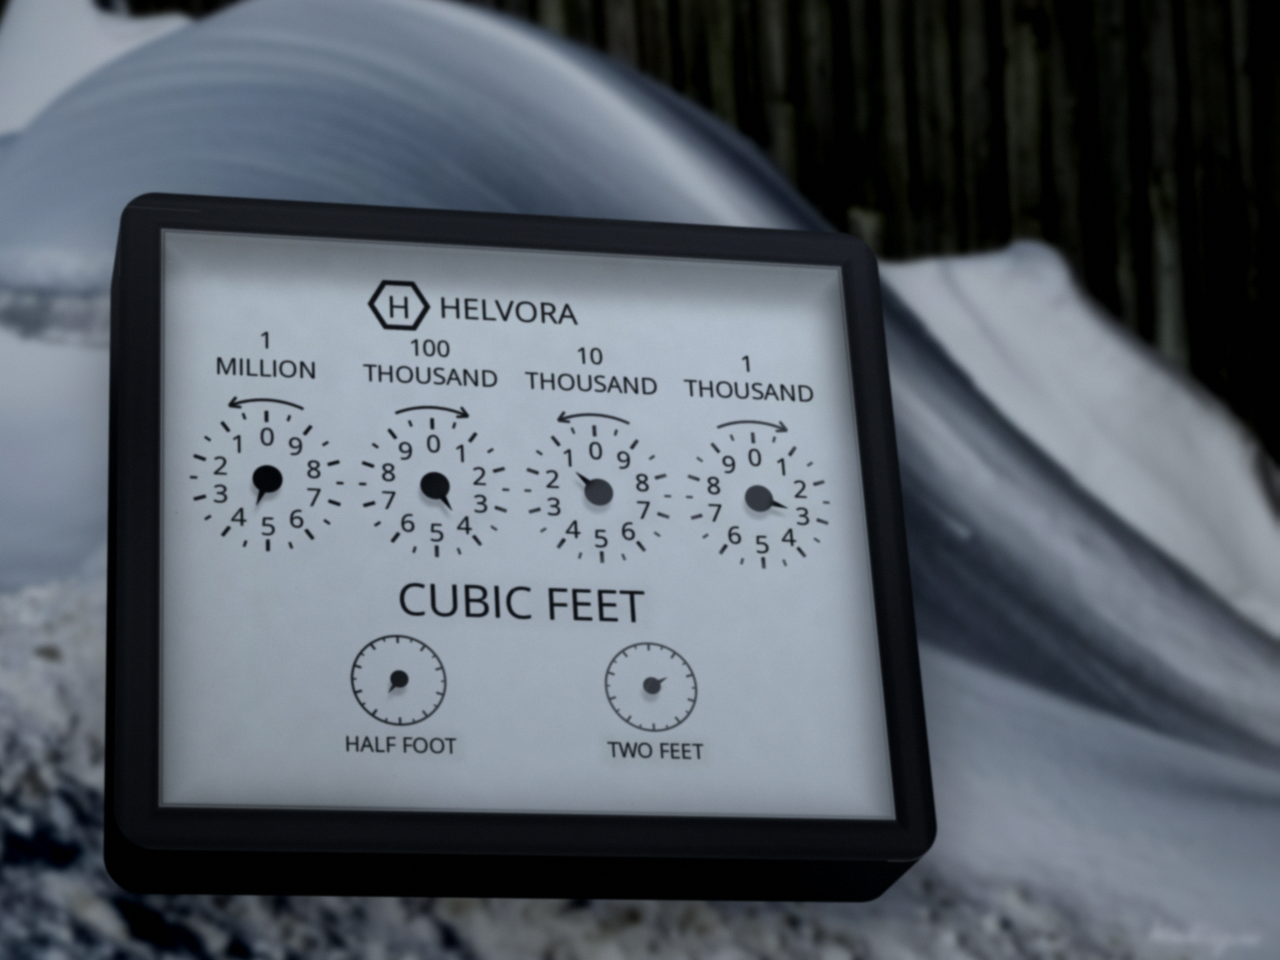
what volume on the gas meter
441300 ft³
